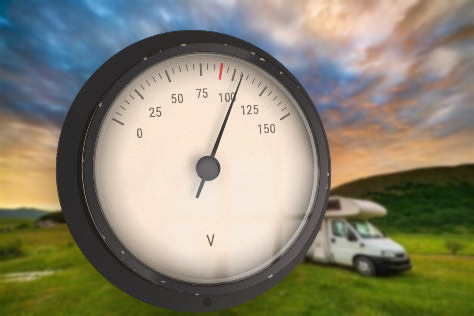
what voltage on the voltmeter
105 V
